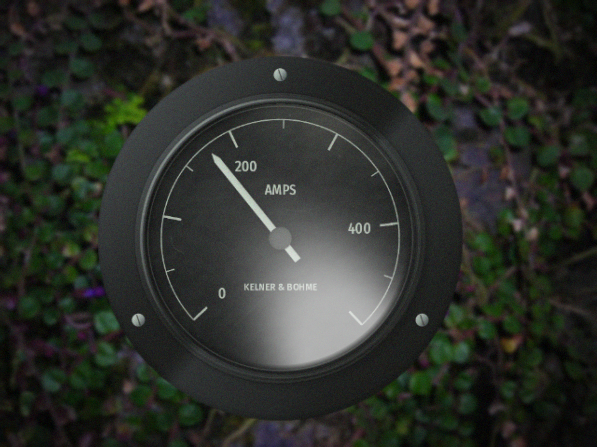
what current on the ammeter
175 A
